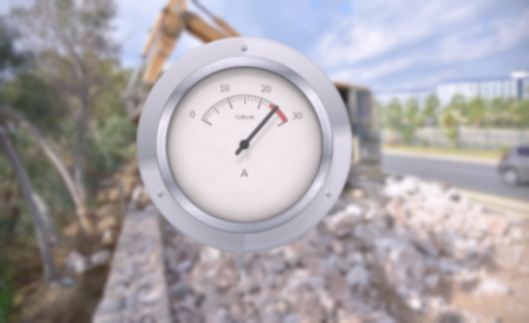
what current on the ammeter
25 A
